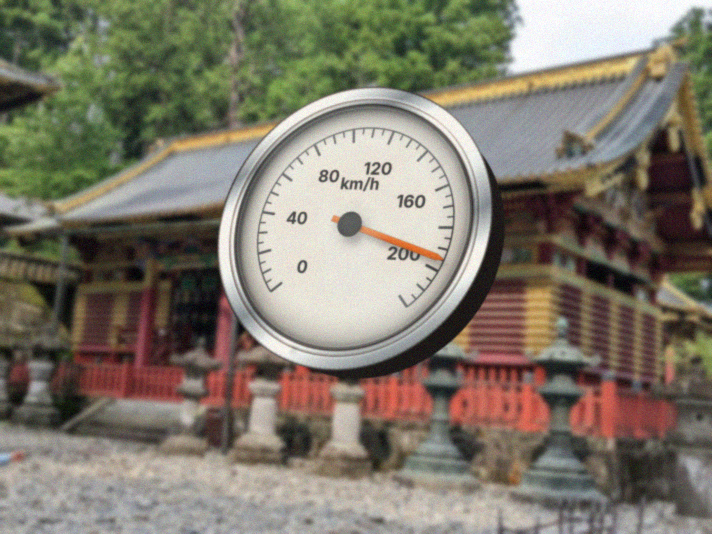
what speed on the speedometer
195 km/h
